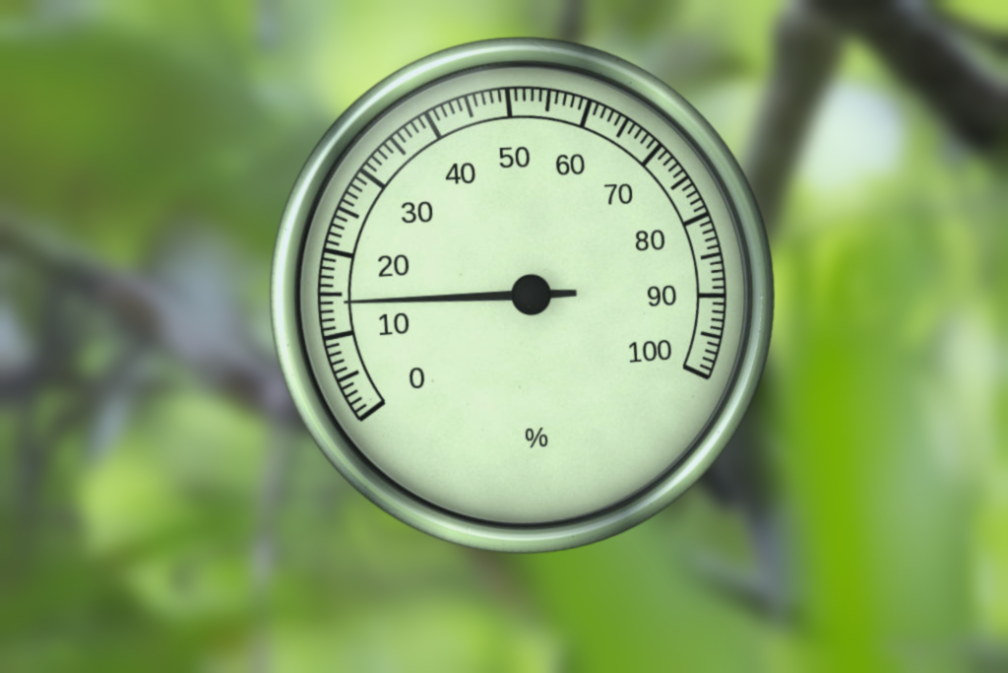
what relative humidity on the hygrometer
14 %
